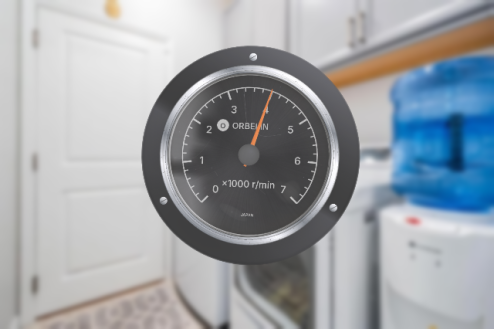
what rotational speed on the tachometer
4000 rpm
